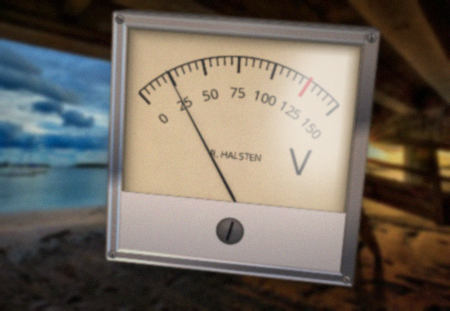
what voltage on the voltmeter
25 V
